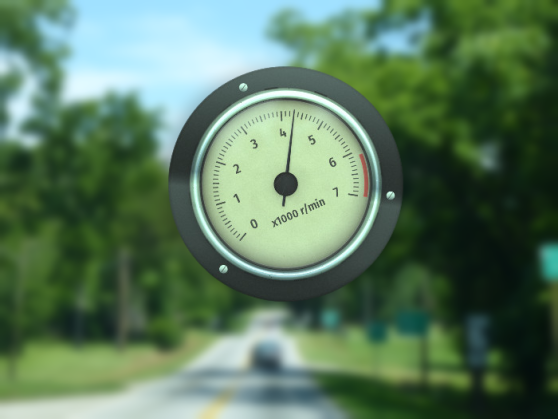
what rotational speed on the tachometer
4300 rpm
